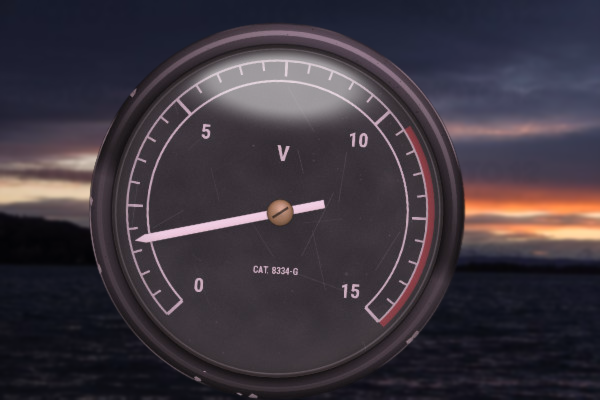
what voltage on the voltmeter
1.75 V
